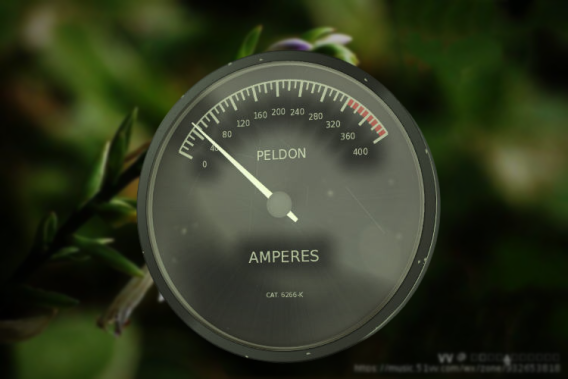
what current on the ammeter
50 A
